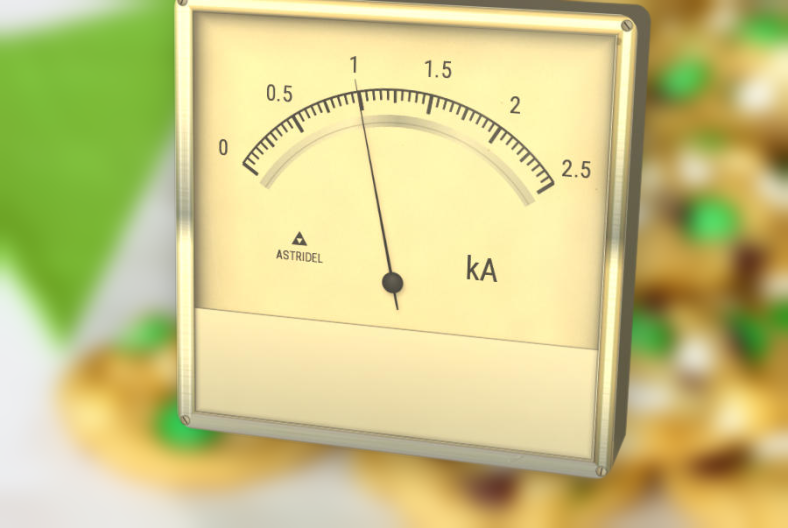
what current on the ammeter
1 kA
